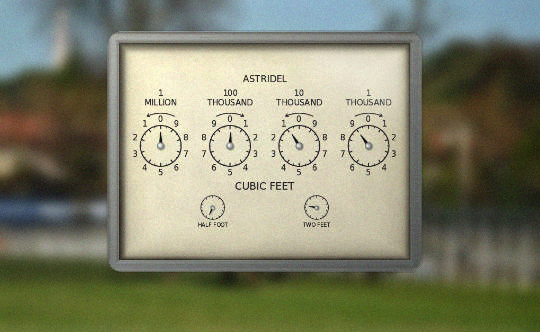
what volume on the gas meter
900 ft³
